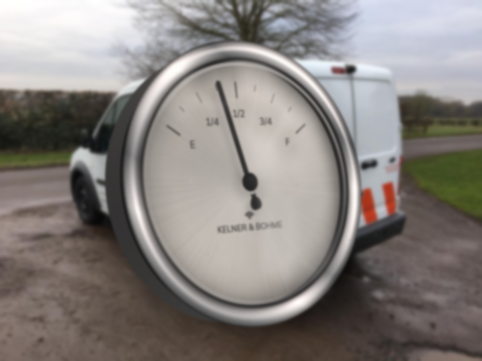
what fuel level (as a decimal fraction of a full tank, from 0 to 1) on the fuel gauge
0.375
